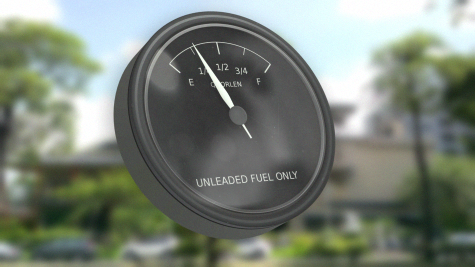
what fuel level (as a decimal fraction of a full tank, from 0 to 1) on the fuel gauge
0.25
